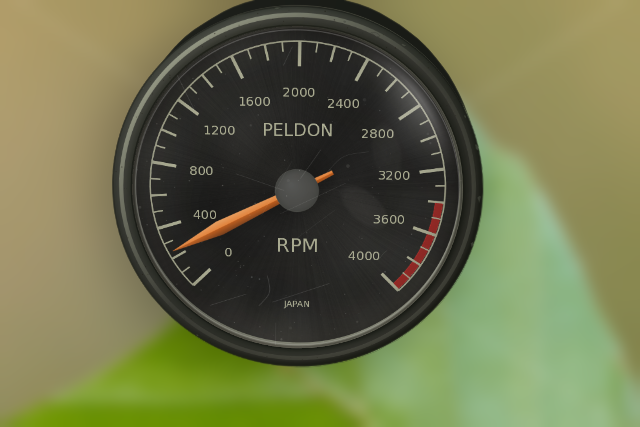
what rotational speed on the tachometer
250 rpm
